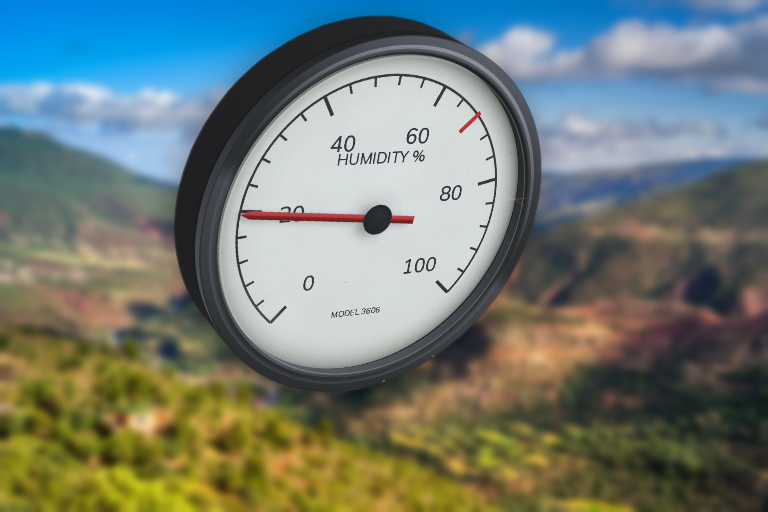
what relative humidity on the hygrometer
20 %
